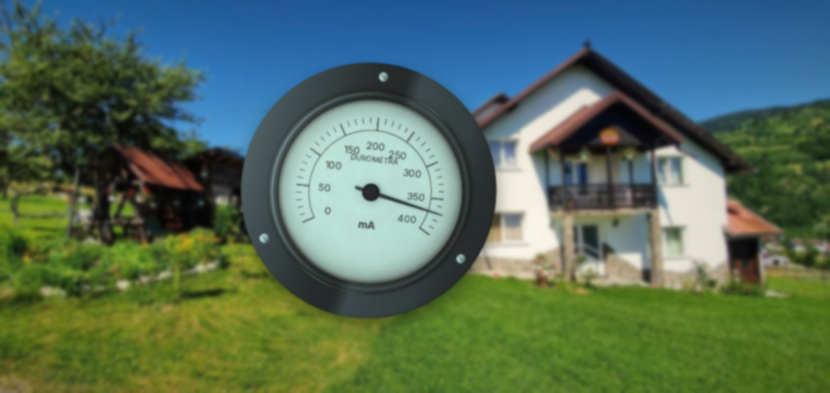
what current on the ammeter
370 mA
